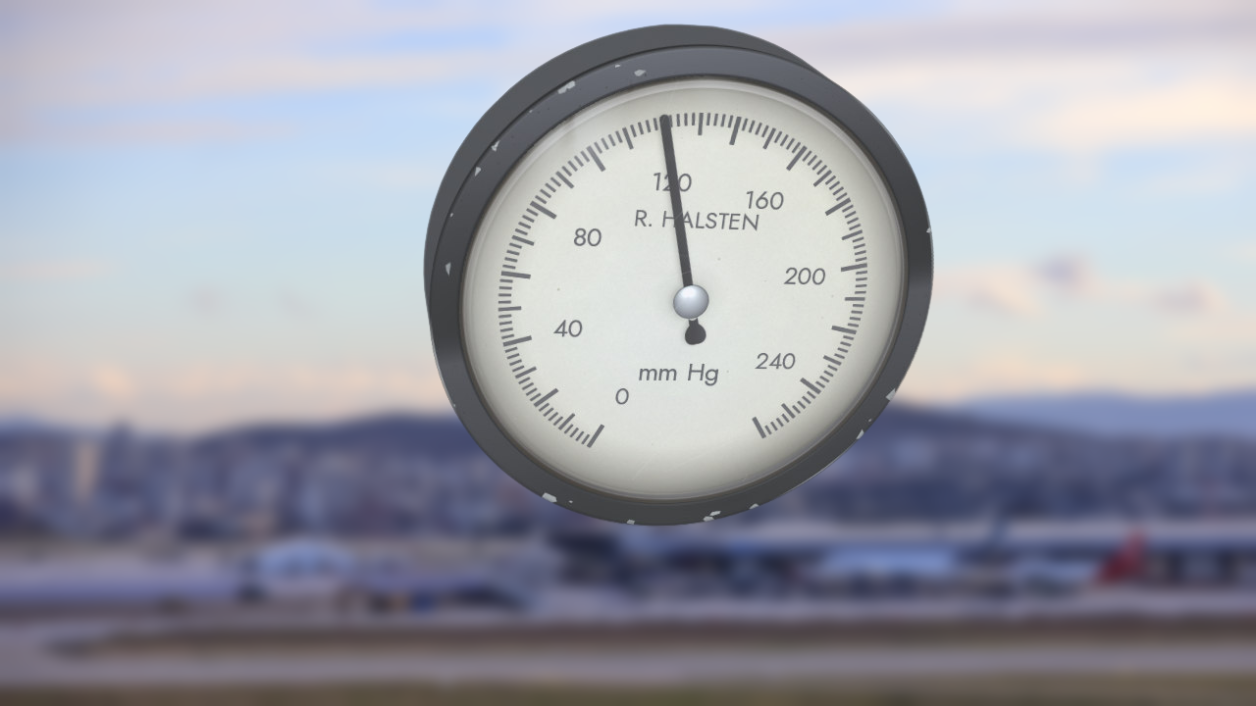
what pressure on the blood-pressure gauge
120 mmHg
